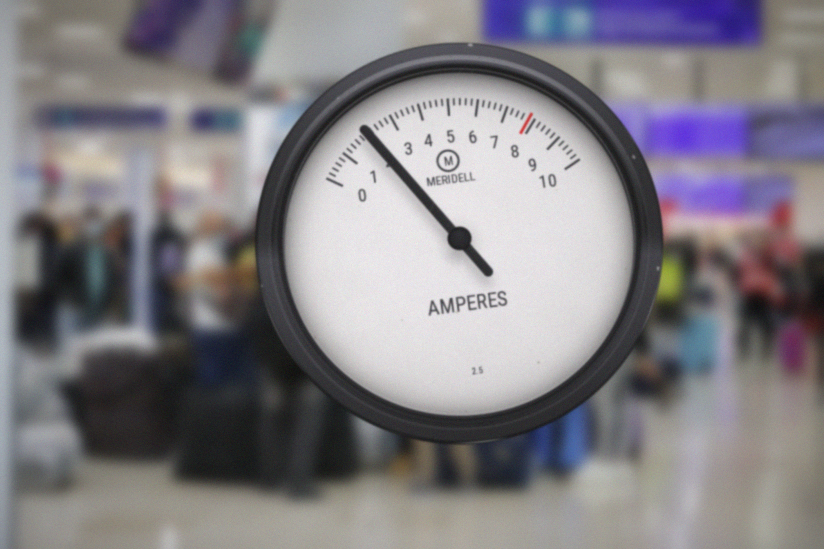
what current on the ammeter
2 A
